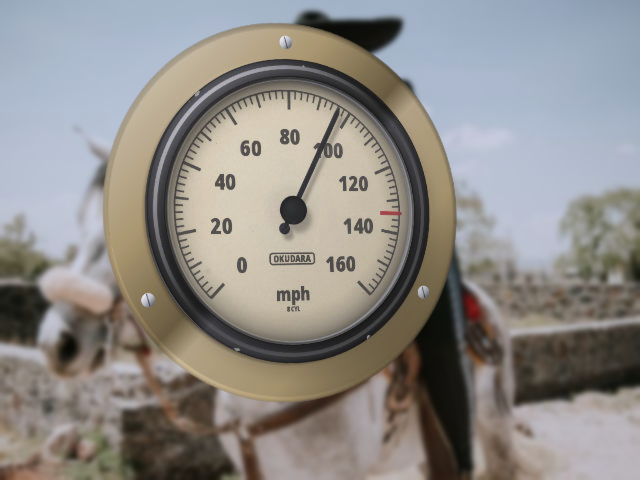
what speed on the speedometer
96 mph
